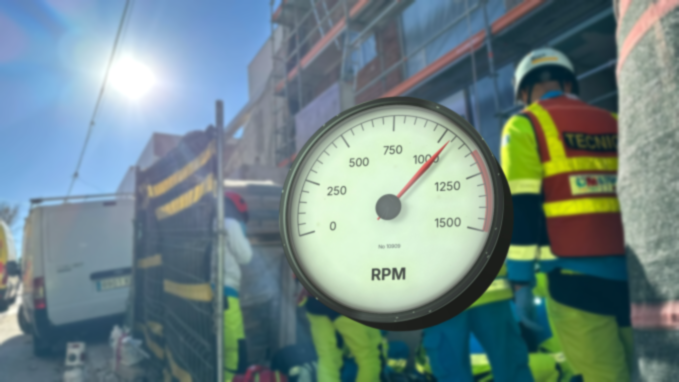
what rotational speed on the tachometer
1050 rpm
